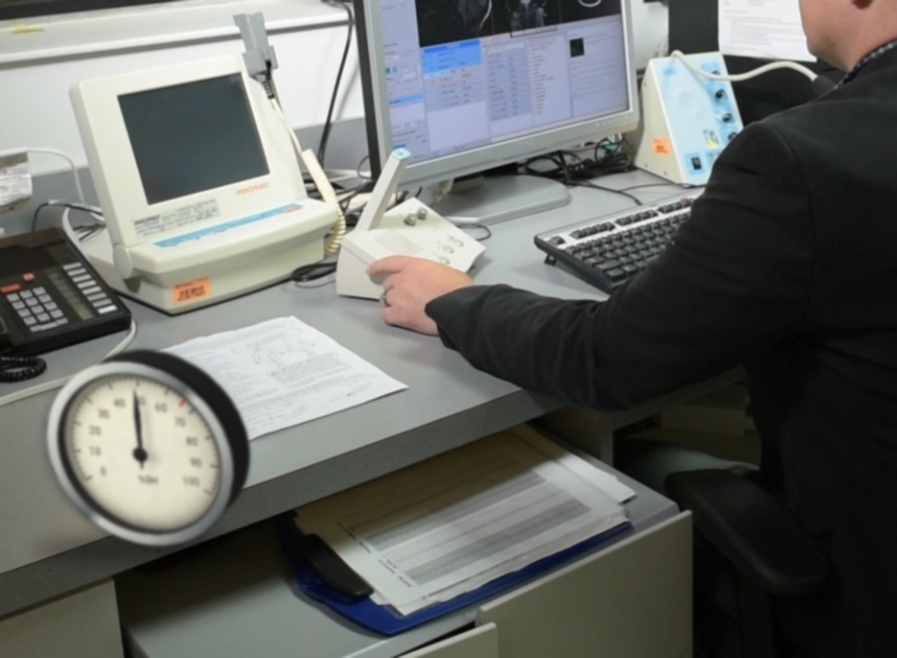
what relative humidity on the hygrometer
50 %
